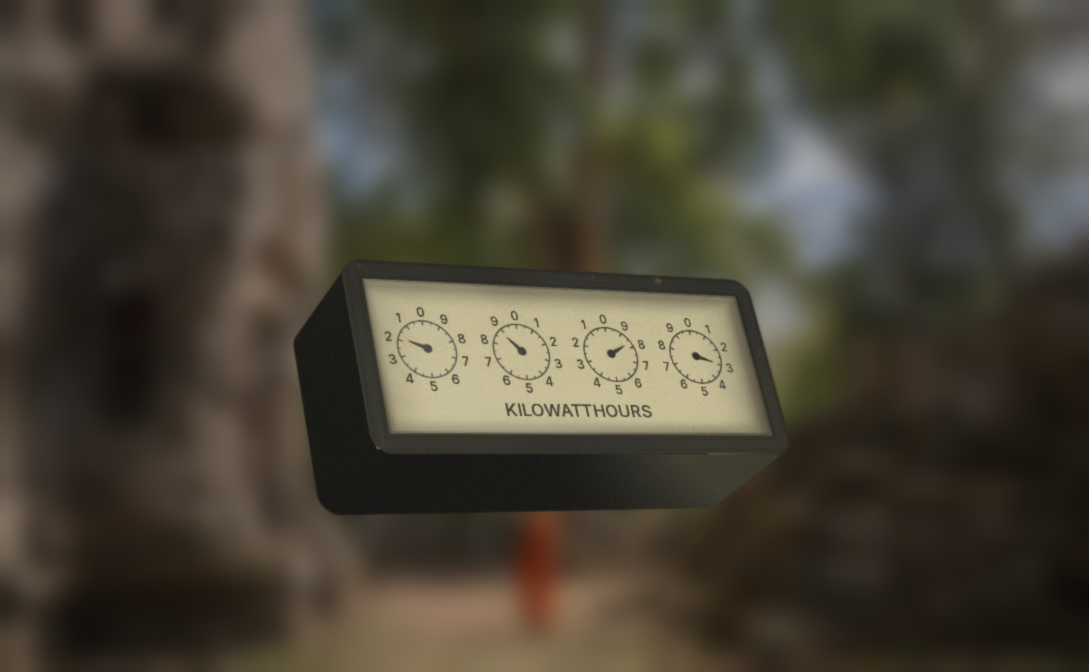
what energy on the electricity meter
1883 kWh
